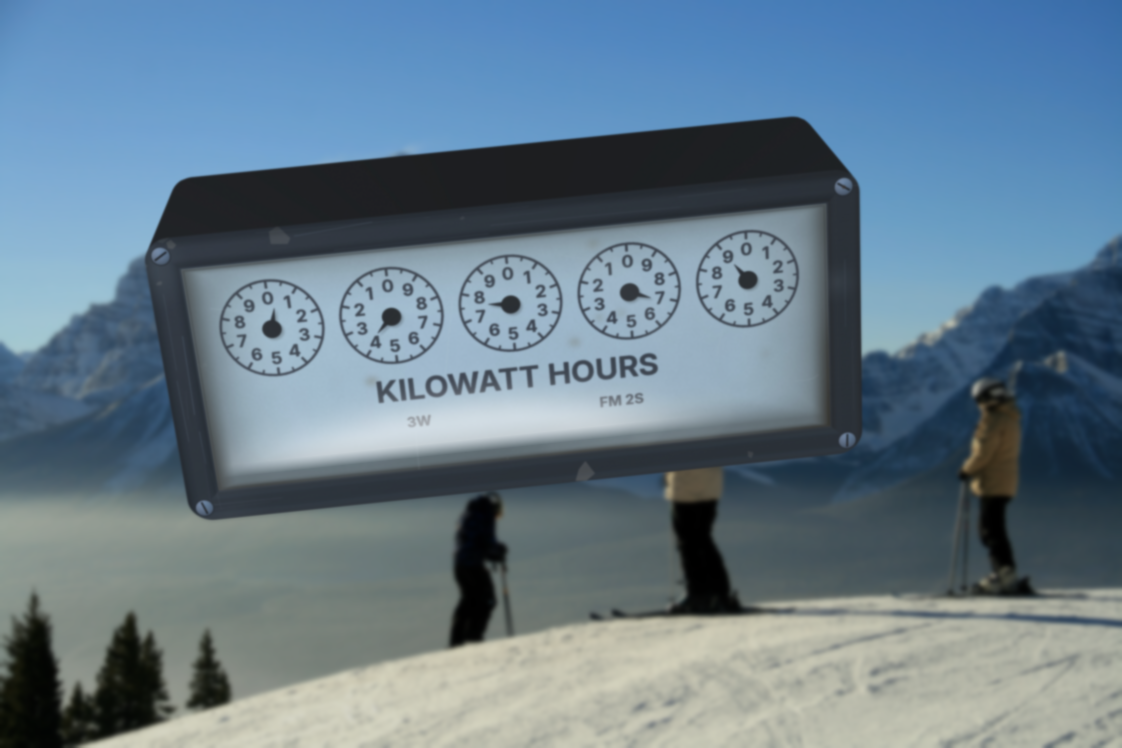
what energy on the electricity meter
3769 kWh
